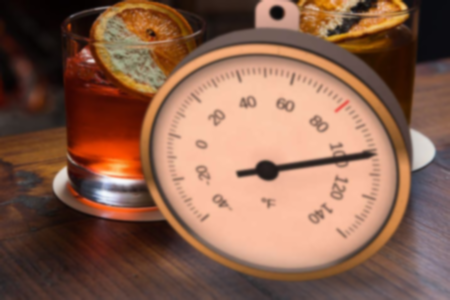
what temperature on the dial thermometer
100 °F
